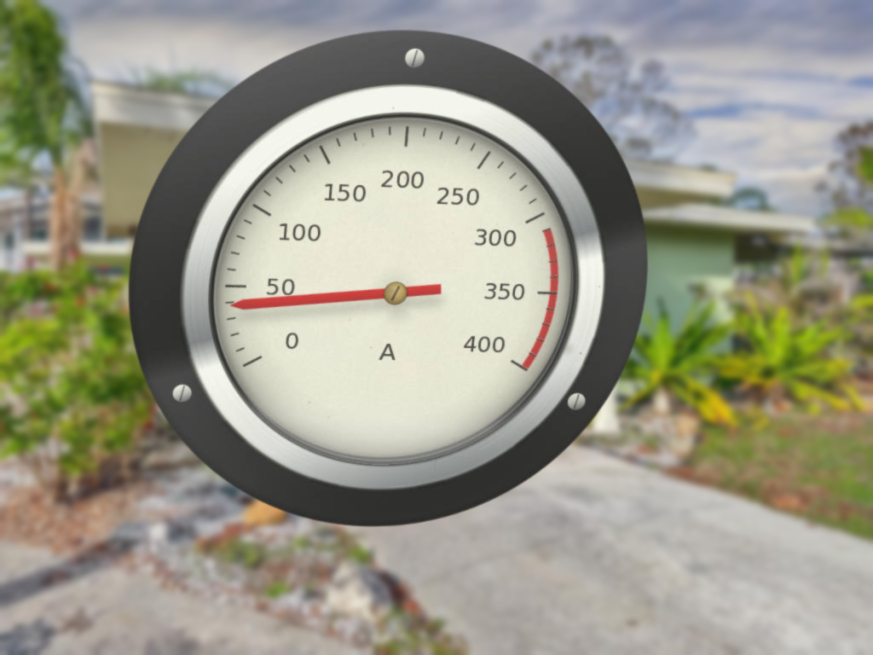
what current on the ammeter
40 A
